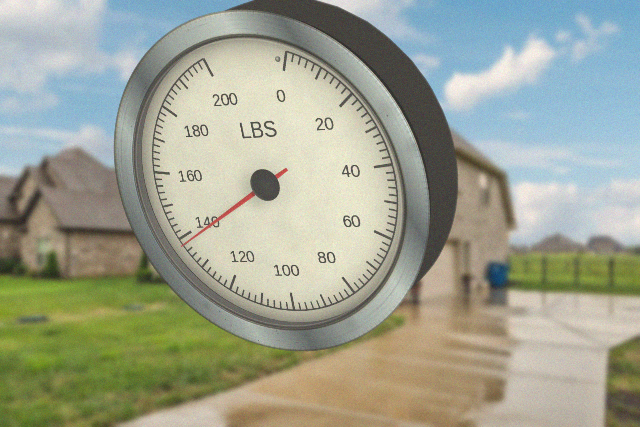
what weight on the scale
138 lb
